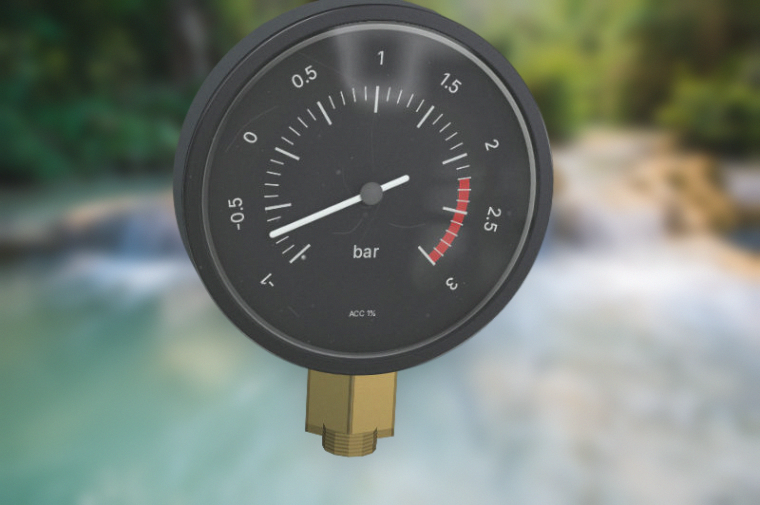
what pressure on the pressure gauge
-0.7 bar
